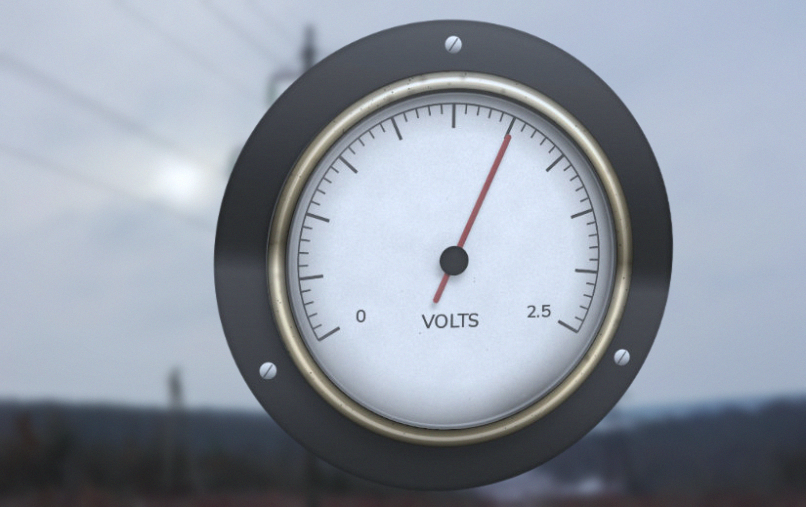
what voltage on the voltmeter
1.5 V
